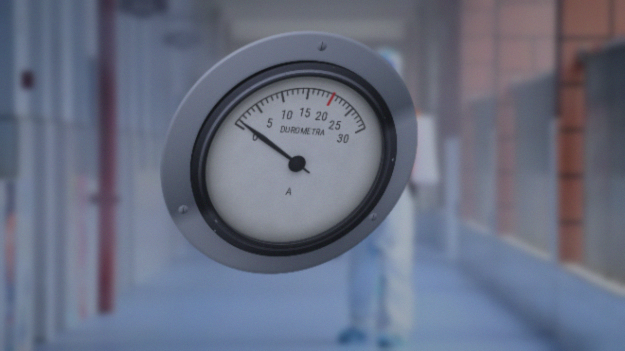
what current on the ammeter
1 A
